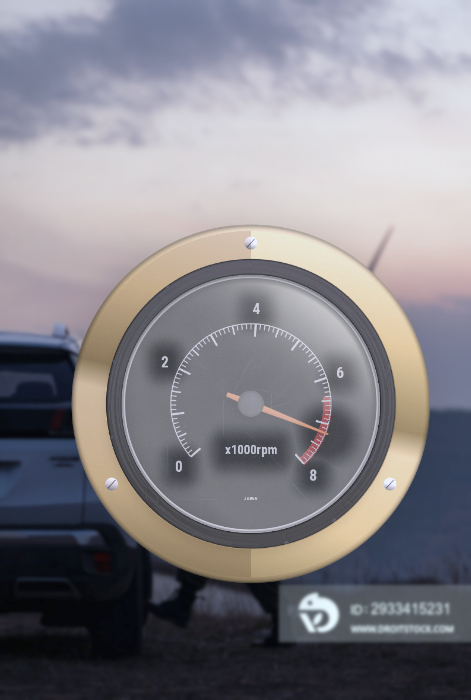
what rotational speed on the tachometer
7200 rpm
